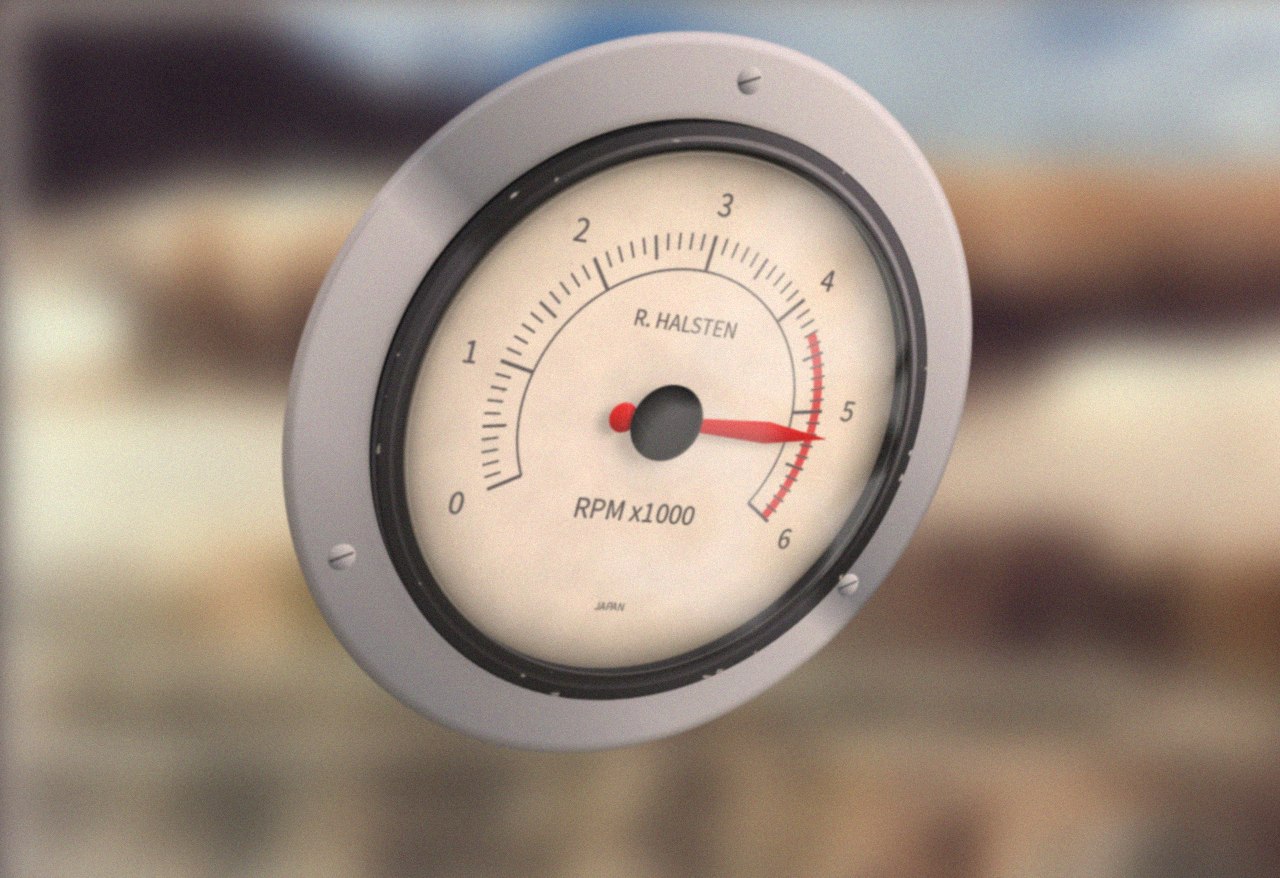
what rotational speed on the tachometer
5200 rpm
